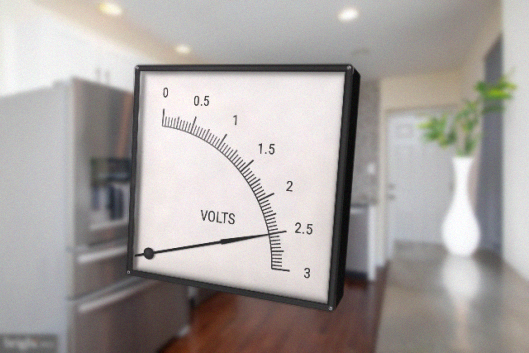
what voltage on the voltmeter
2.5 V
